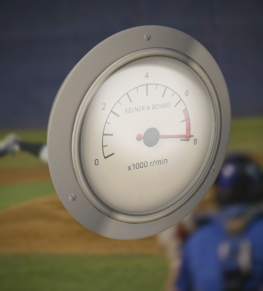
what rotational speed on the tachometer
7750 rpm
